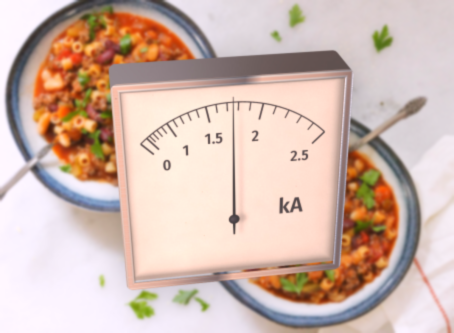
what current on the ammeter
1.75 kA
